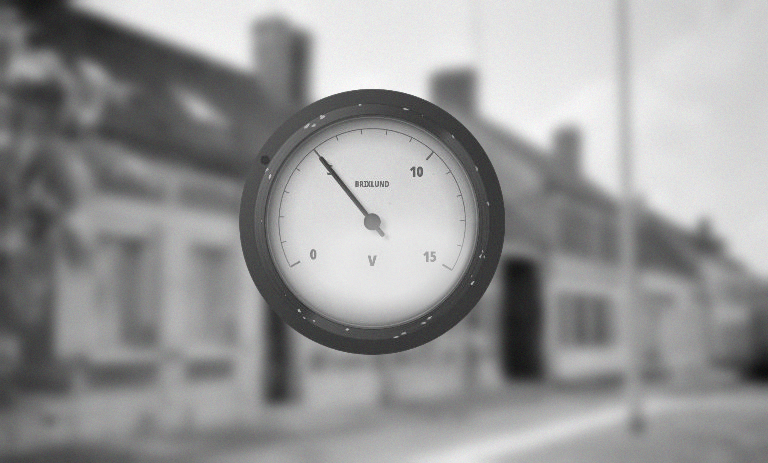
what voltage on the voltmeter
5 V
